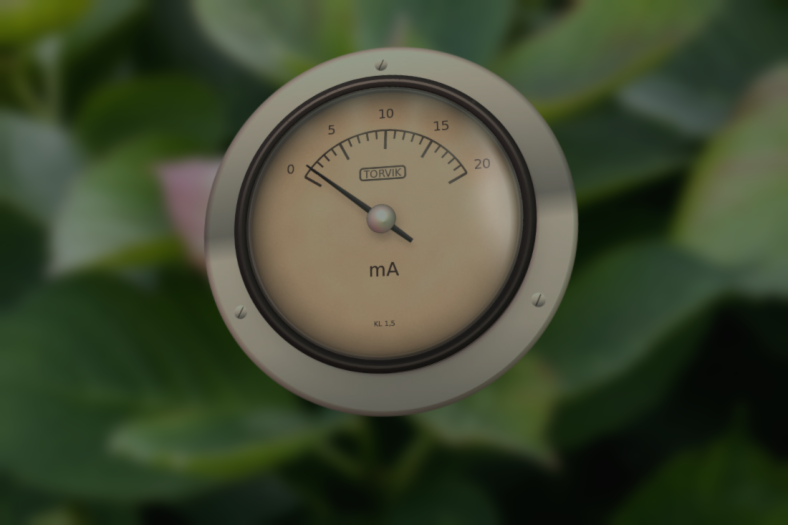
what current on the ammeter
1 mA
